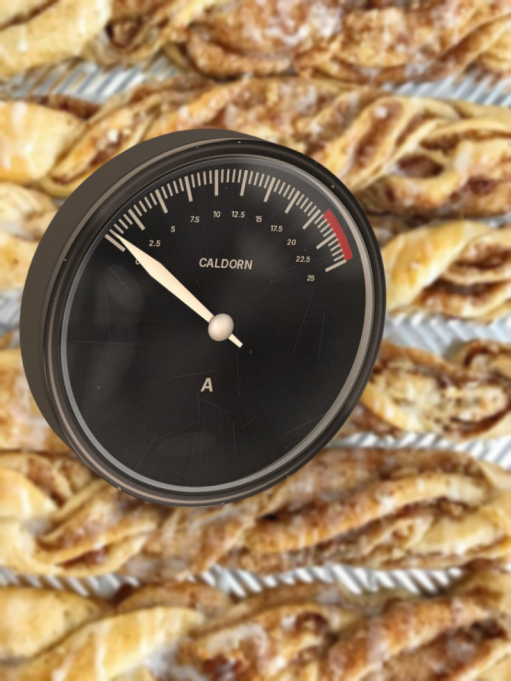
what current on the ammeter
0.5 A
